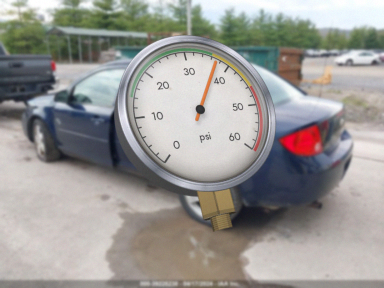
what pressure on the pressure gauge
37 psi
